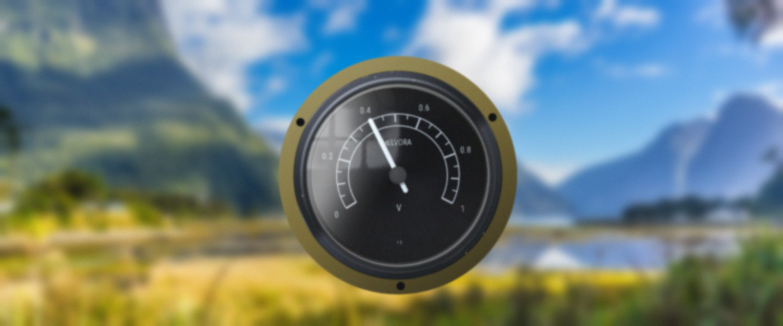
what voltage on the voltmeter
0.4 V
